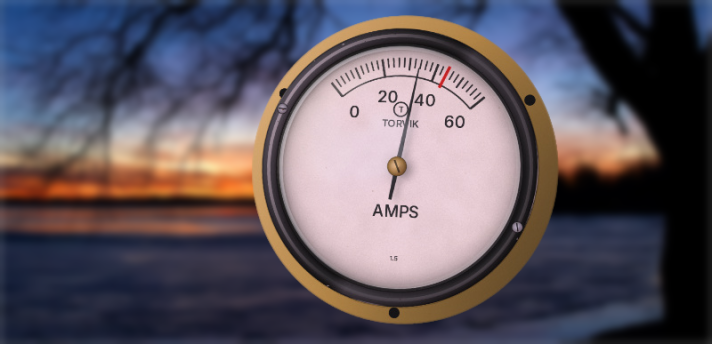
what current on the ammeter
34 A
